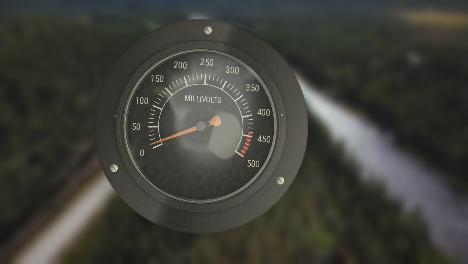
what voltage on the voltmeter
10 mV
